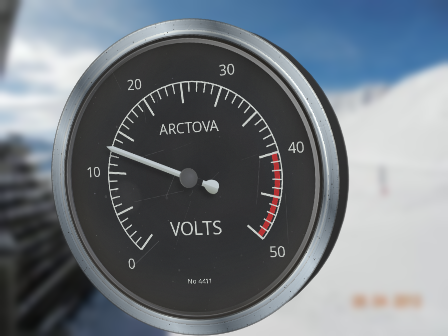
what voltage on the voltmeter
13 V
